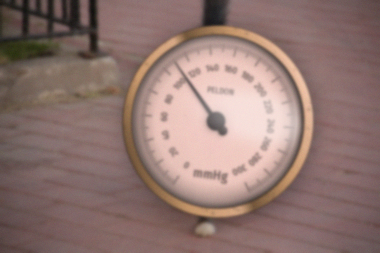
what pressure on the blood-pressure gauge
110 mmHg
